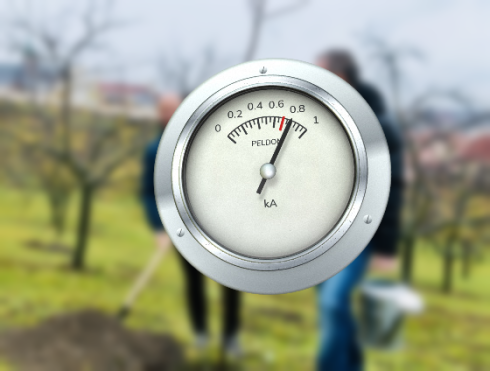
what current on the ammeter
0.8 kA
